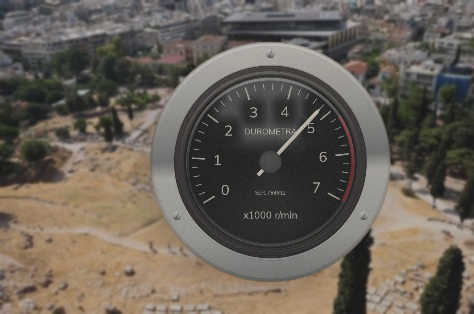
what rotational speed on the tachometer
4800 rpm
